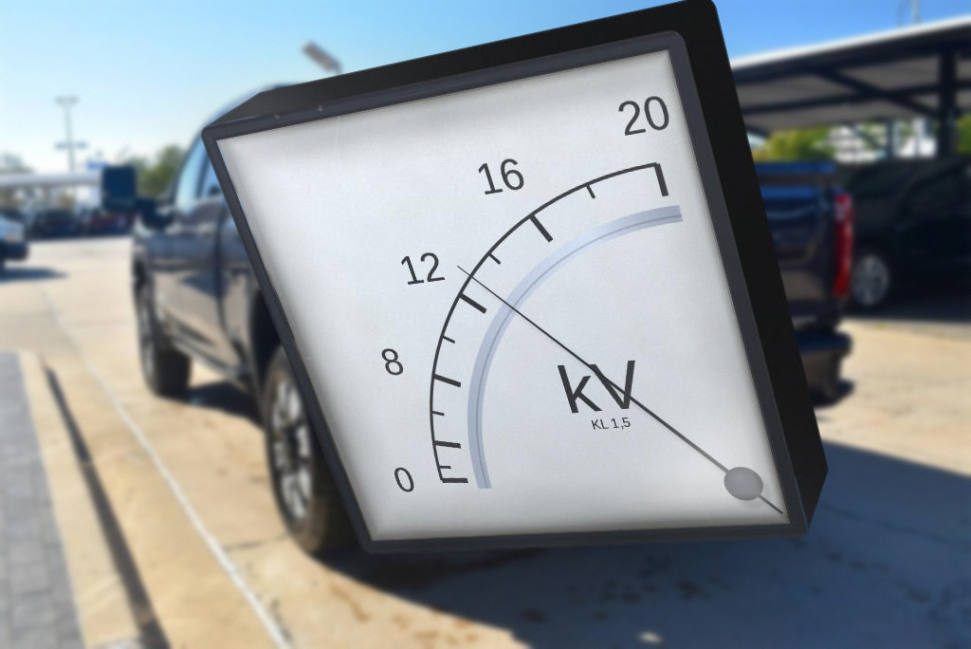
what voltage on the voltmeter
13 kV
